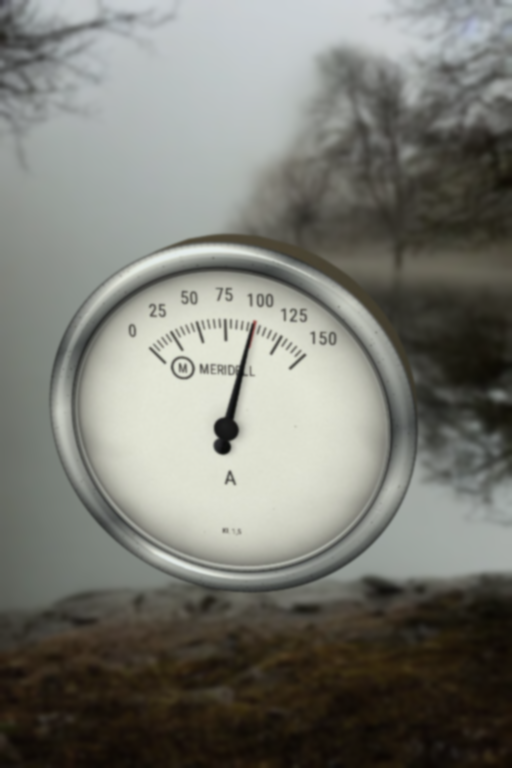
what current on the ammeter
100 A
